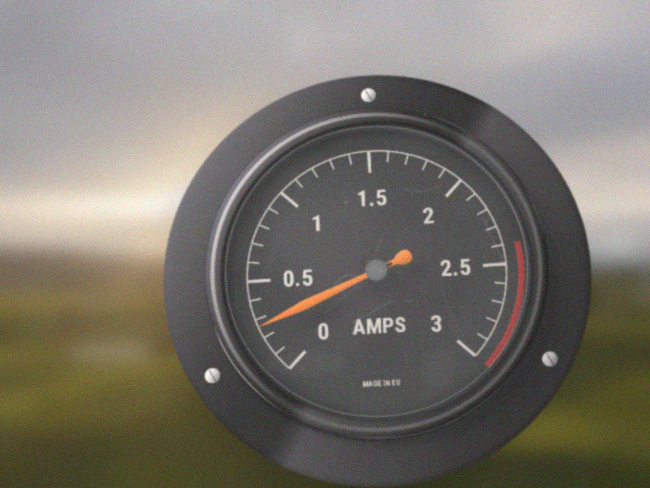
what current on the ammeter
0.25 A
